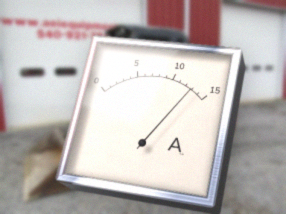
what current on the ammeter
13 A
